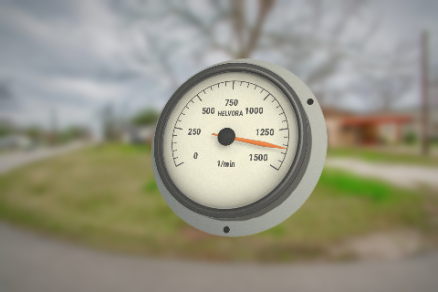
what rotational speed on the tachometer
1375 rpm
